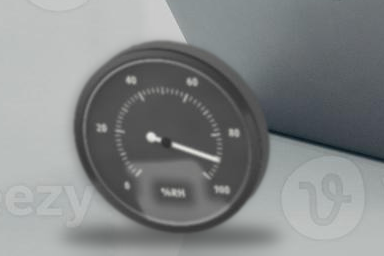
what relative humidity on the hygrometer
90 %
